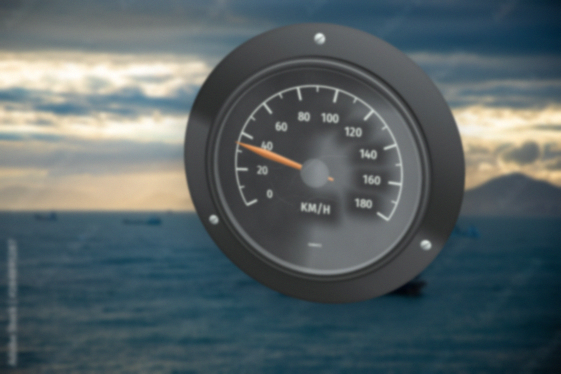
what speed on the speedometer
35 km/h
